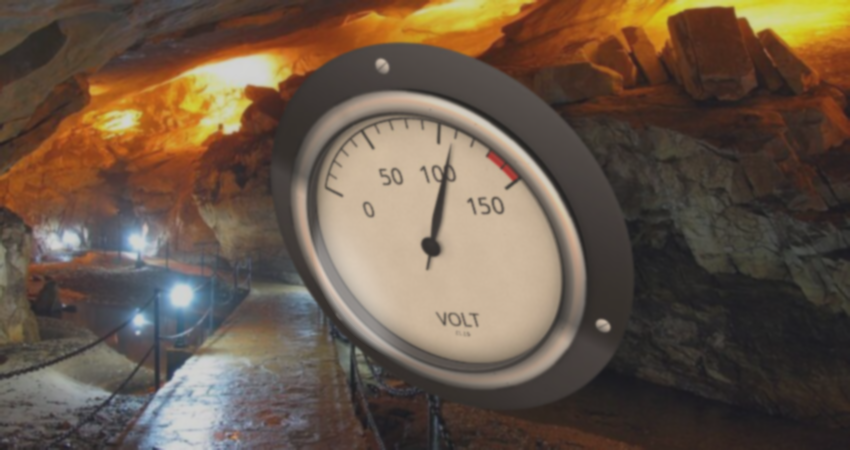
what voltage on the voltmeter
110 V
